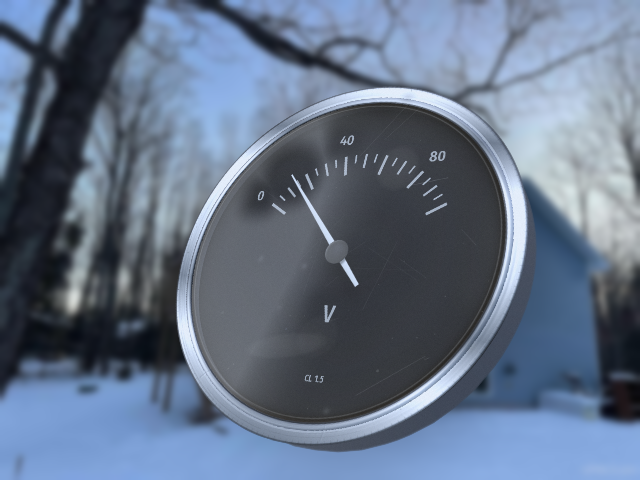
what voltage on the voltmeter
15 V
